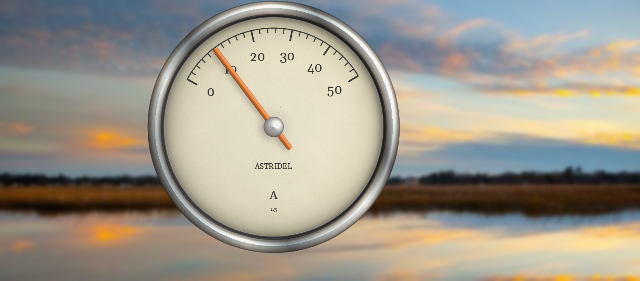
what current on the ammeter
10 A
